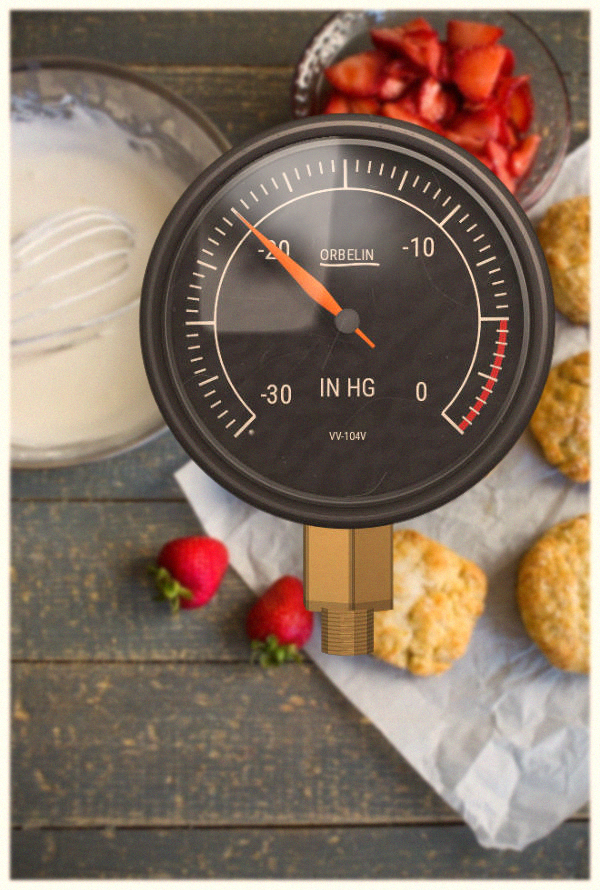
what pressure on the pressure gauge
-20 inHg
